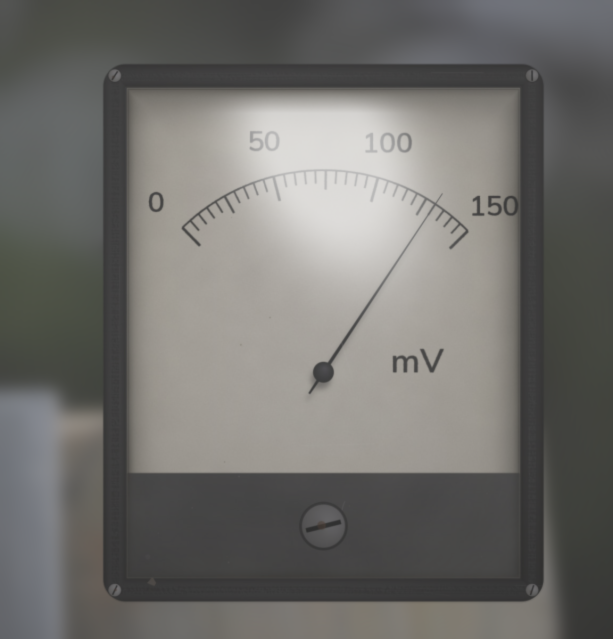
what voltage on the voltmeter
130 mV
